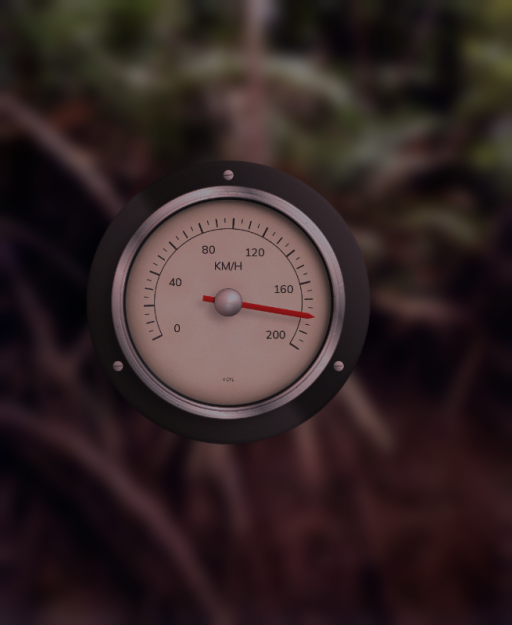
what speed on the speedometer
180 km/h
